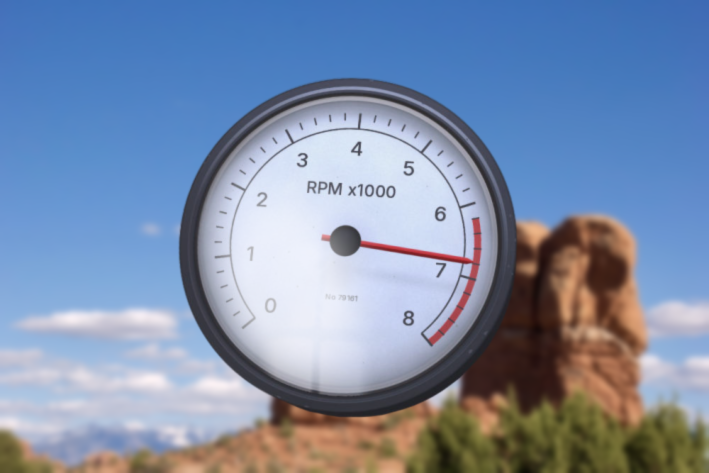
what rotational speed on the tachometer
6800 rpm
